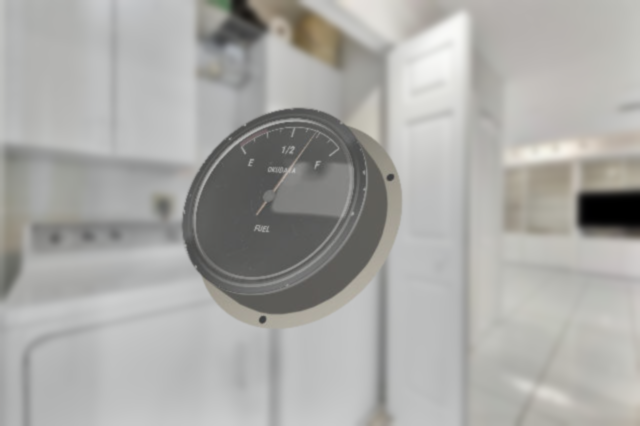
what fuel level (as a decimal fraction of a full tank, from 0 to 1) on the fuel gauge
0.75
